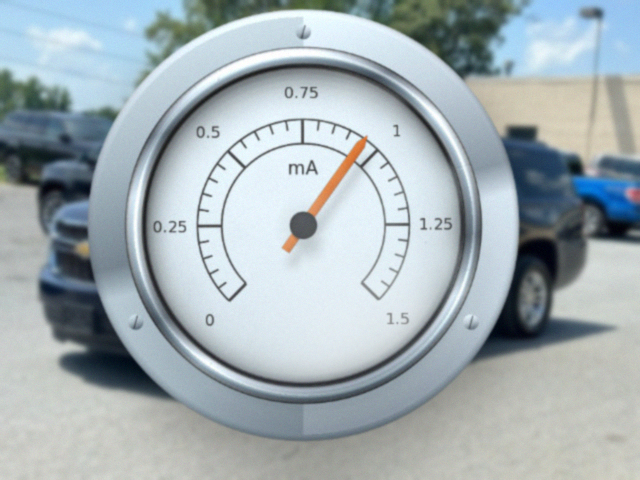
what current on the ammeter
0.95 mA
